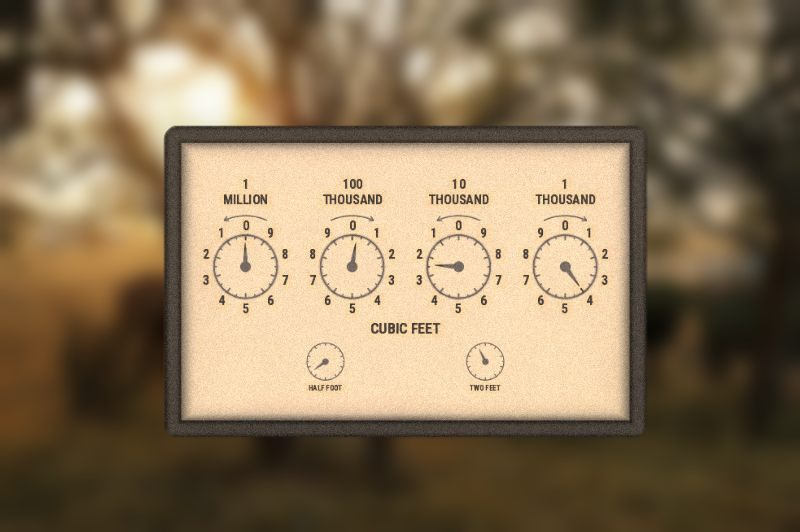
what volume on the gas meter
2400 ft³
